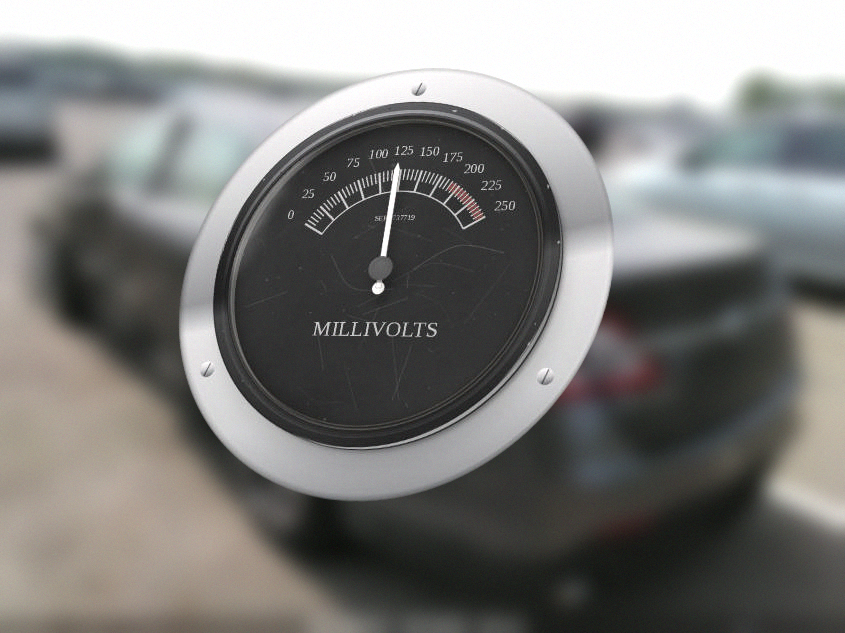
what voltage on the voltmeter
125 mV
